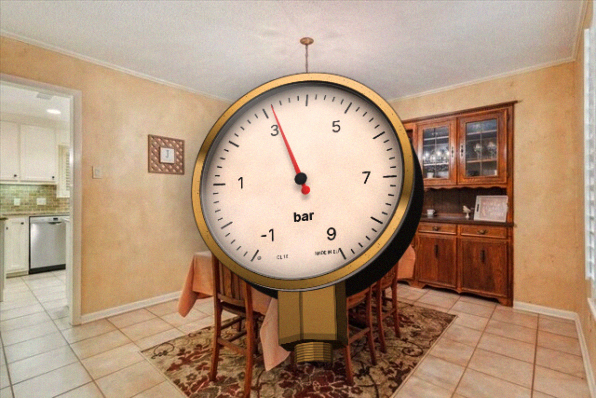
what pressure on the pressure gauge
3.2 bar
